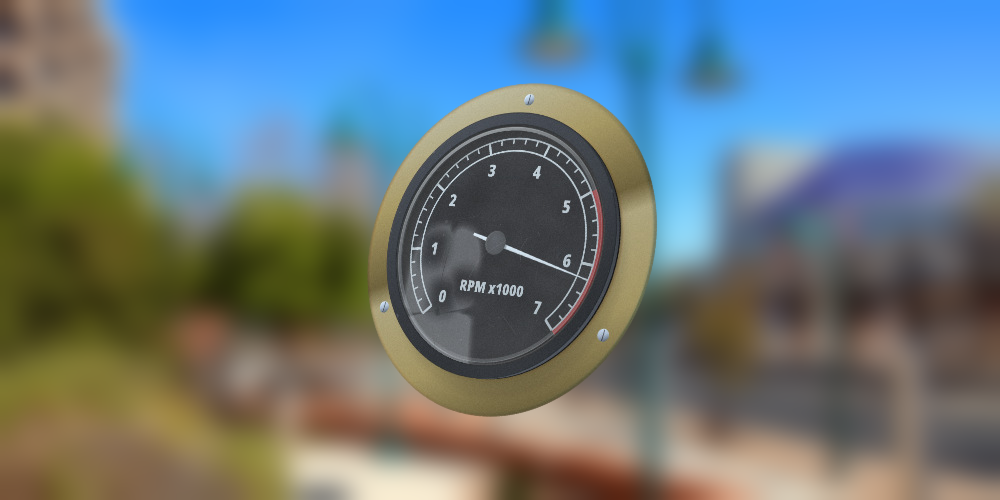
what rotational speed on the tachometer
6200 rpm
